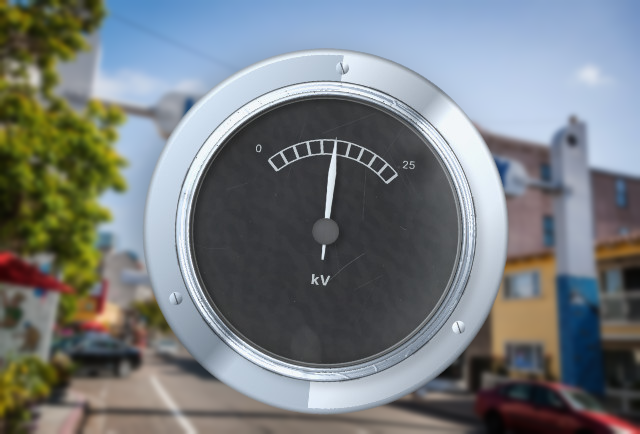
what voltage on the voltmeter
12.5 kV
